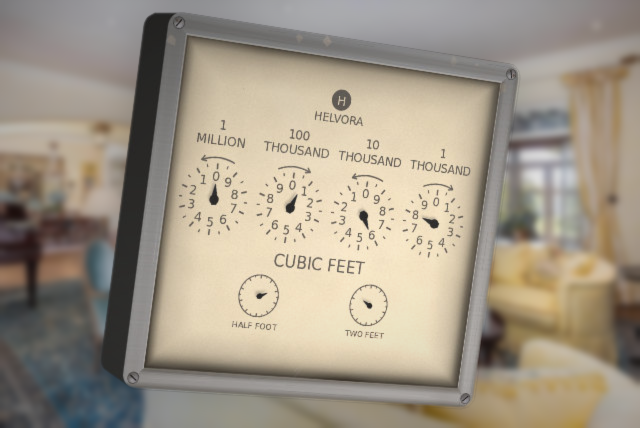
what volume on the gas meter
5800 ft³
